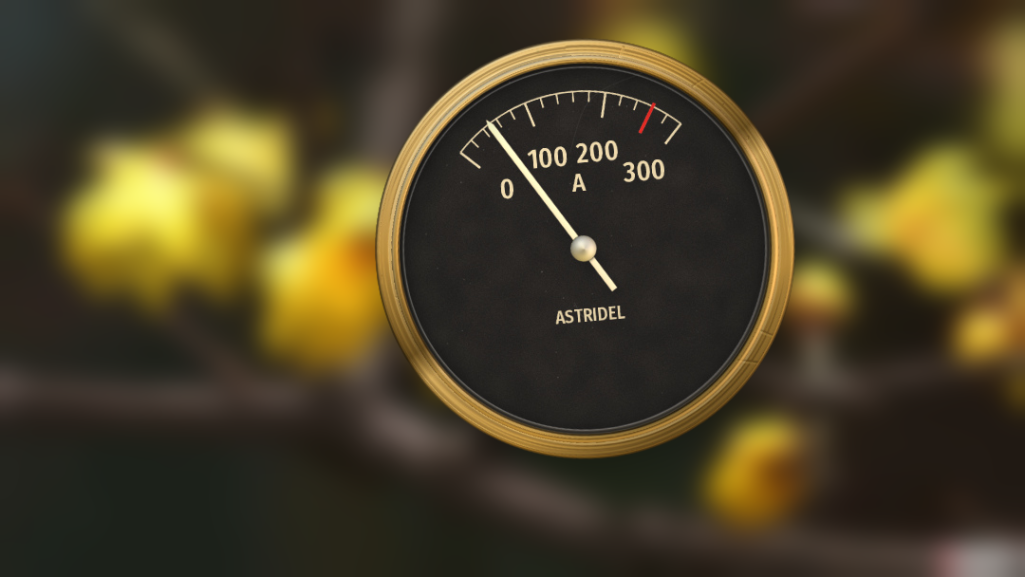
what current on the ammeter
50 A
